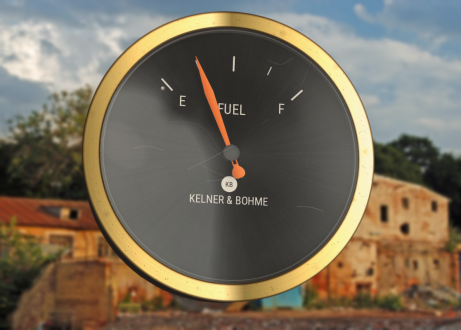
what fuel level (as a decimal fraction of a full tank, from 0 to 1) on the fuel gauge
0.25
